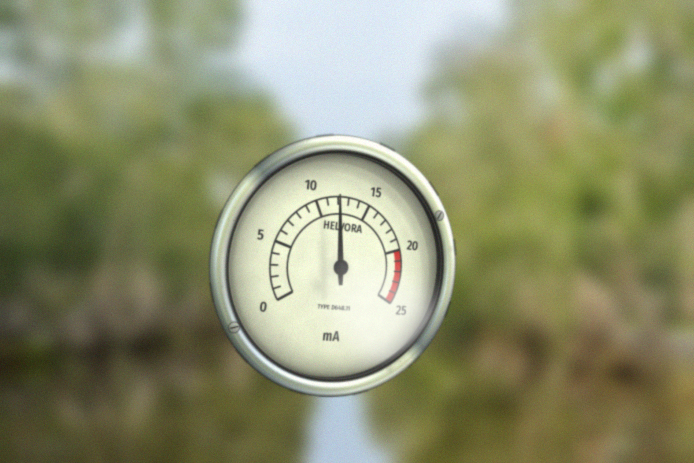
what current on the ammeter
12 mA
